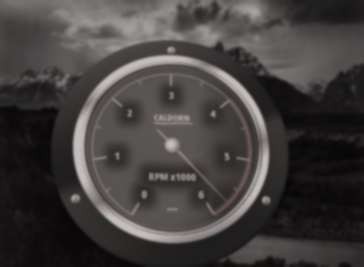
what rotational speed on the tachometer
5750 rpm
